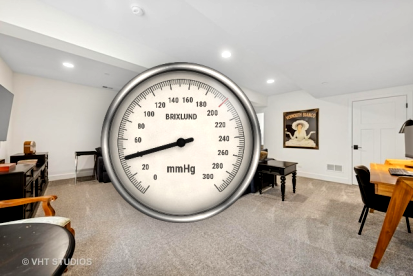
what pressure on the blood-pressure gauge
40 mmHg
